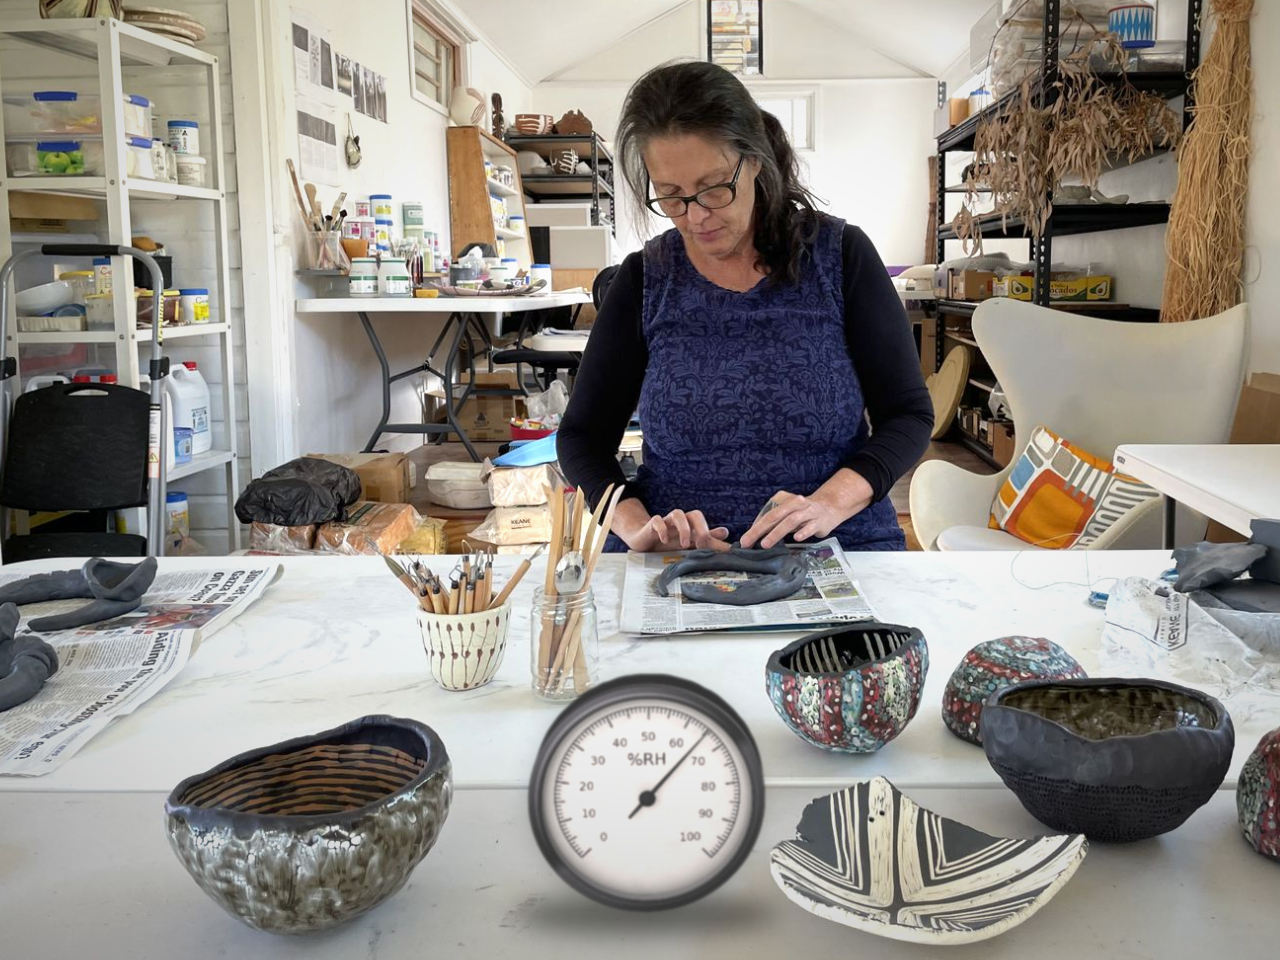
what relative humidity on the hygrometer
65 %
